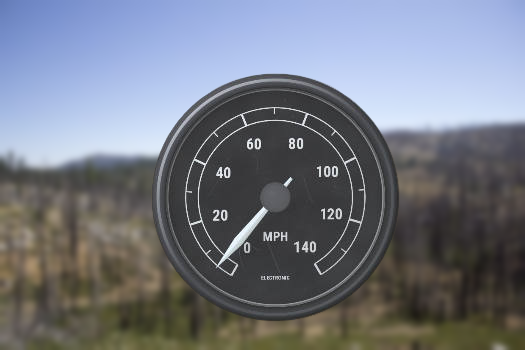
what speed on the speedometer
5 mph
